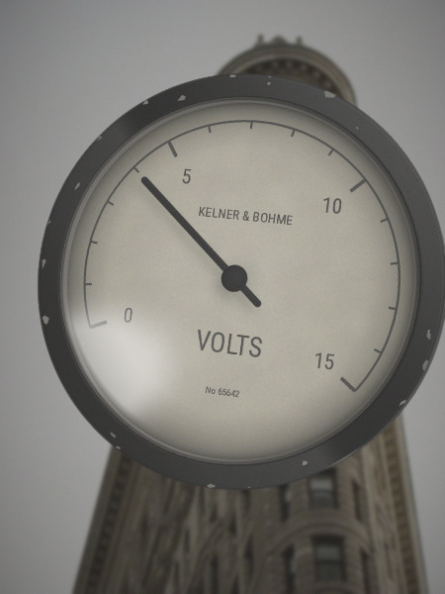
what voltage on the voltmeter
4 V
